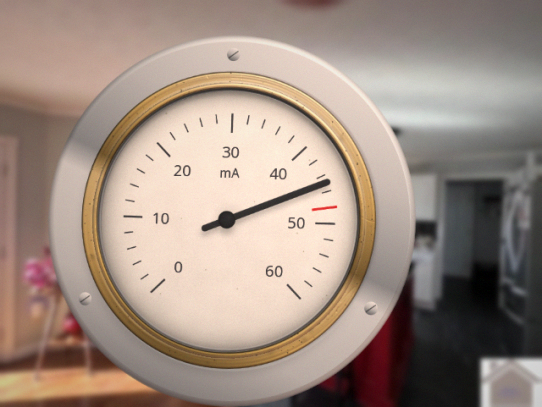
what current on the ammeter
45 mA
